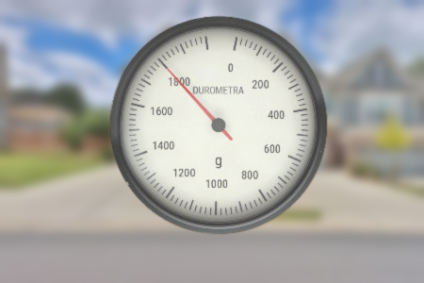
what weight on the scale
1800 g
